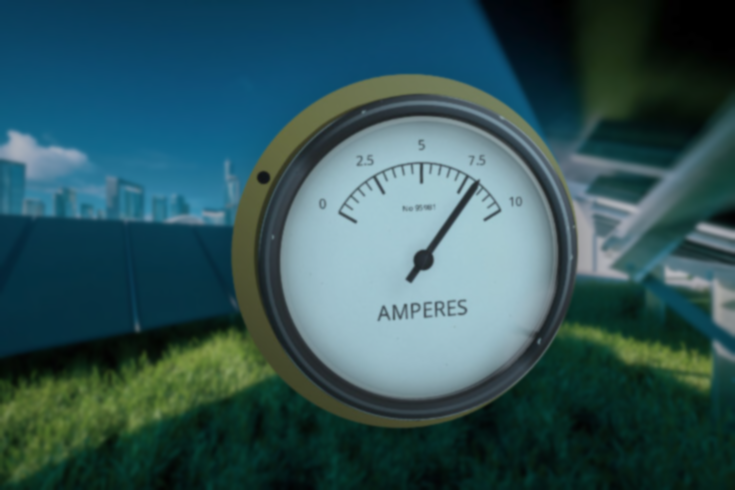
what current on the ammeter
8 A
